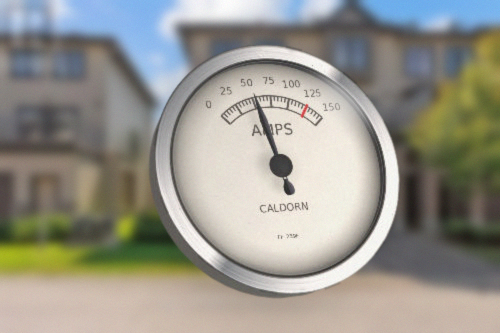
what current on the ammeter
50 A
